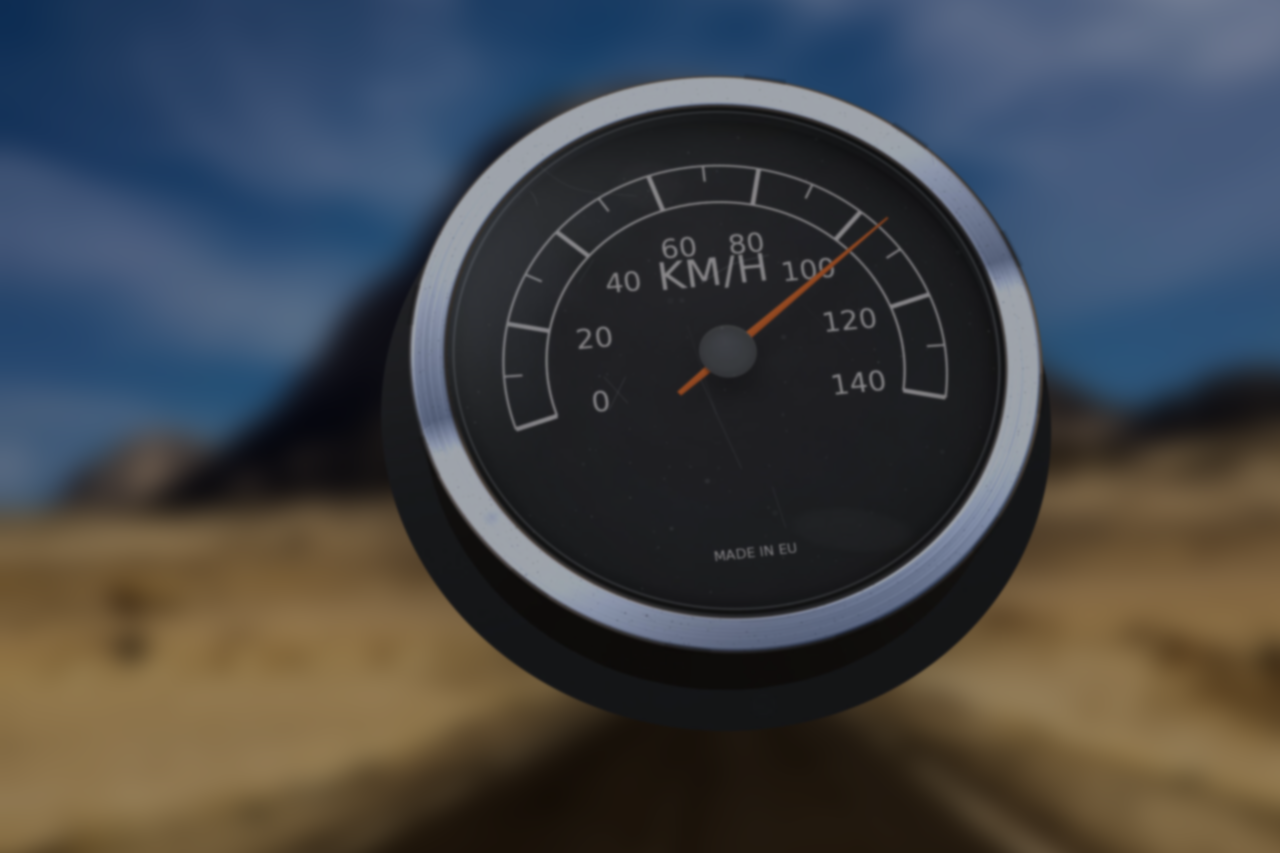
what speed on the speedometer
105 km/h
